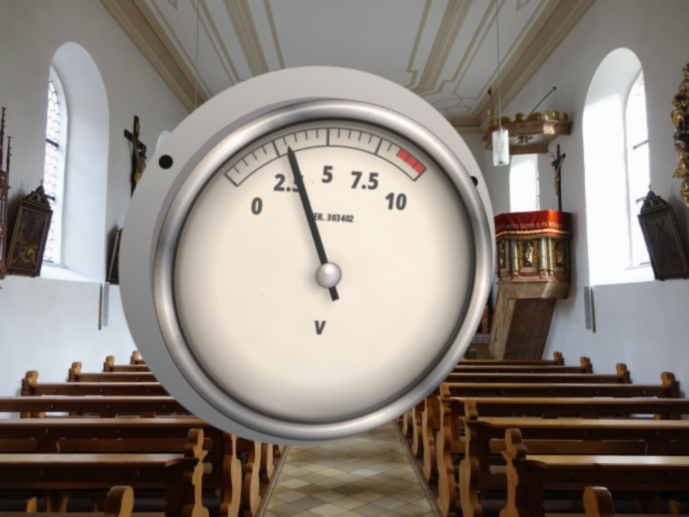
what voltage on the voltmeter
3 V
